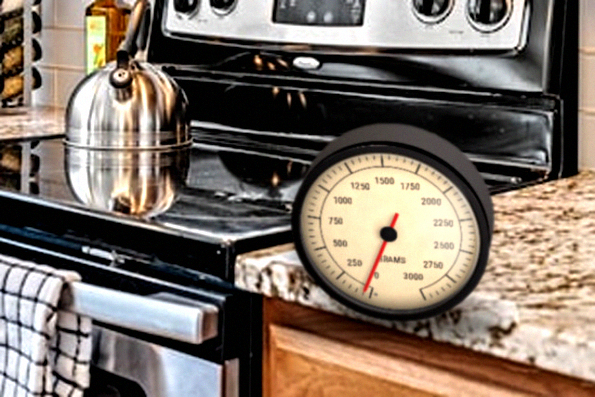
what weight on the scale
50 g
